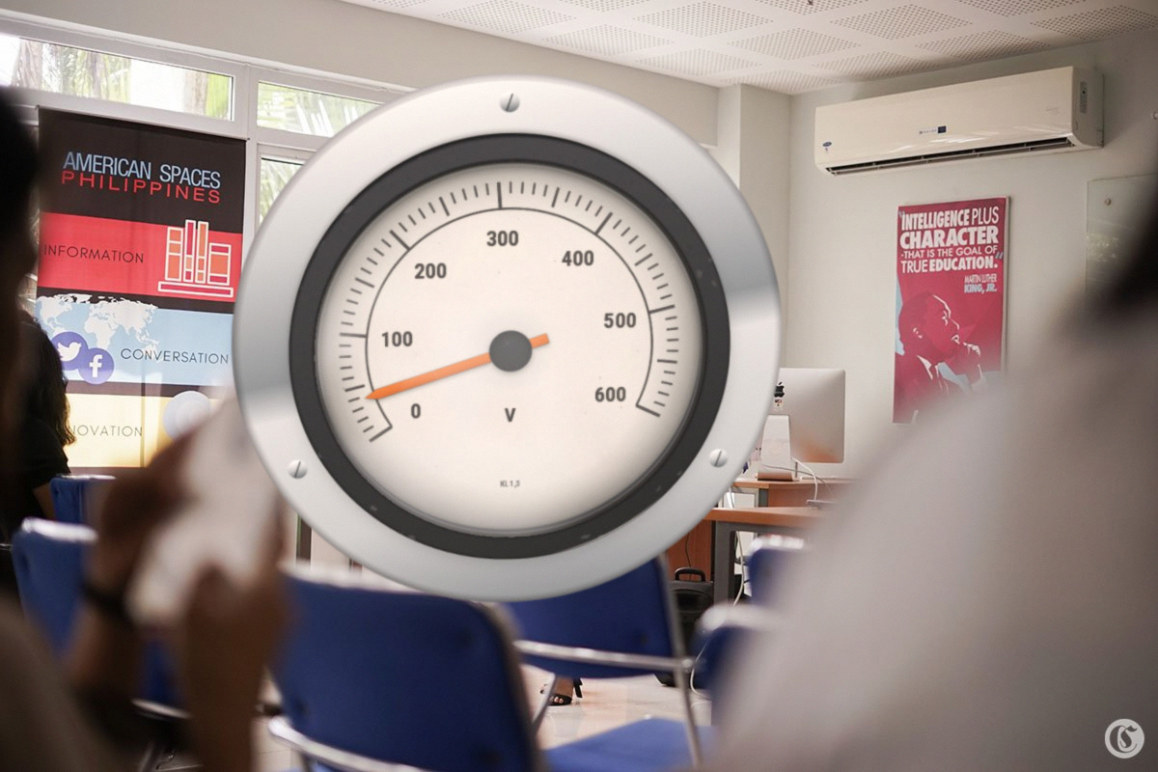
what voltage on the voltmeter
40 V
